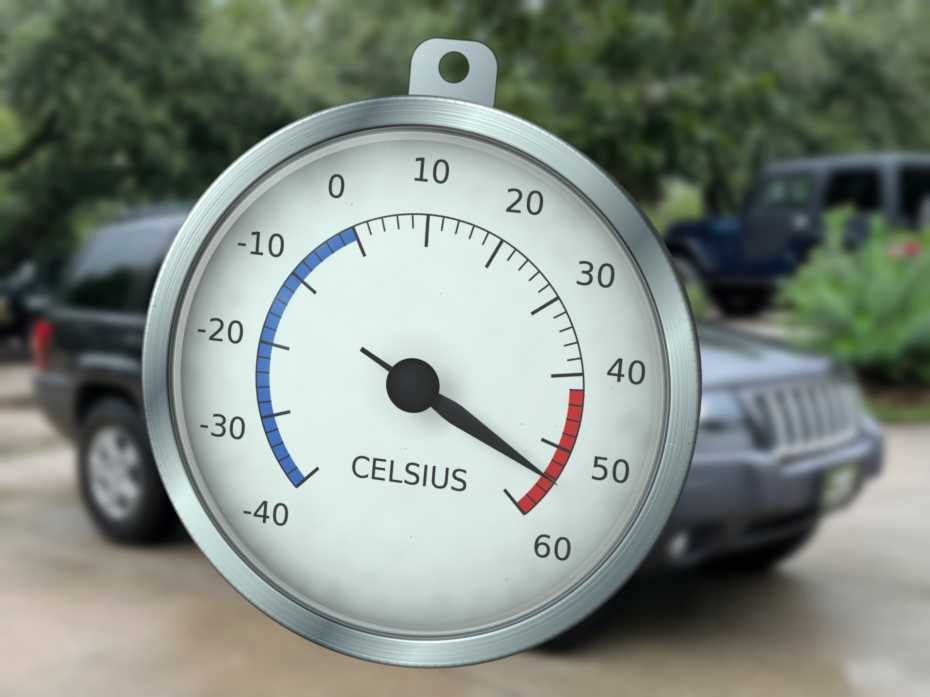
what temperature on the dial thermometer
54 °C
